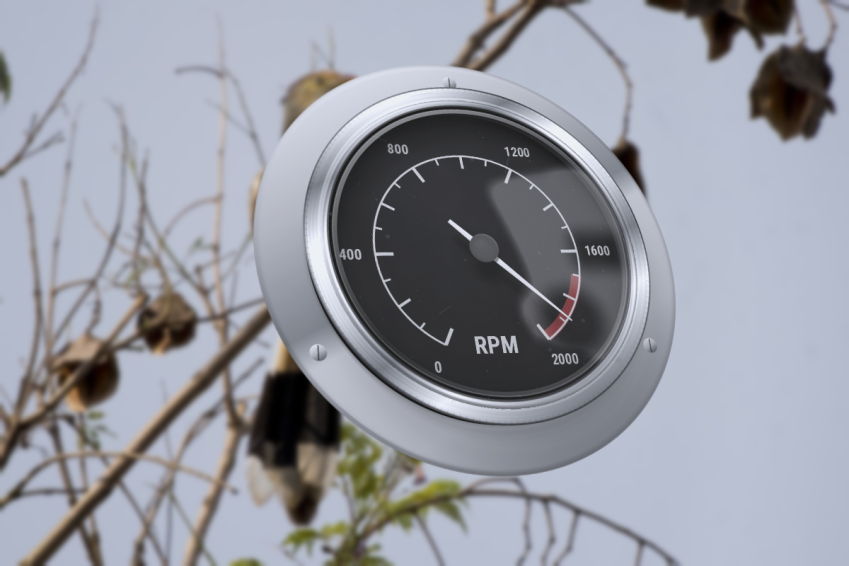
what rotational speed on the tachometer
1900 rpm
